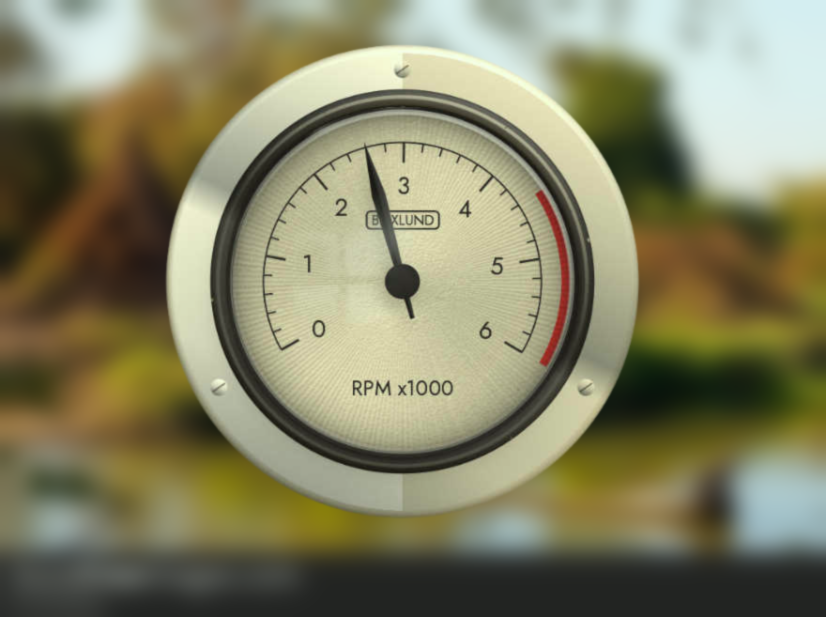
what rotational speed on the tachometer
2600 rpm
